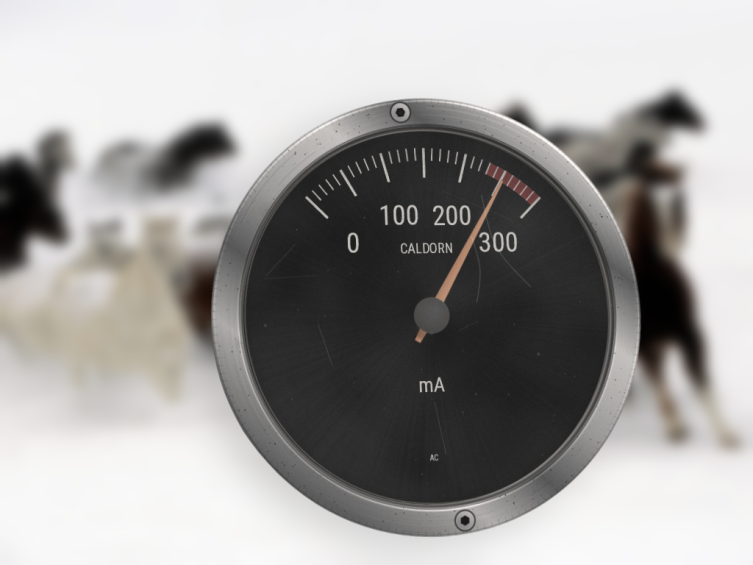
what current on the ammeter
250 mA
